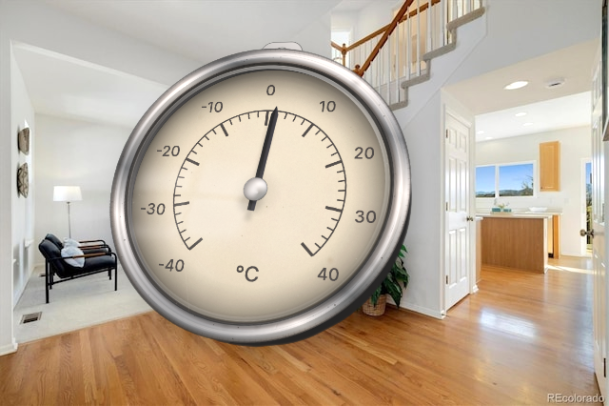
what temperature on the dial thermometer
2 °C
